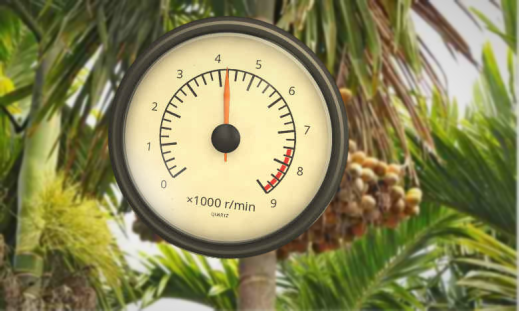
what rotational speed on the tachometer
4250 rpm
